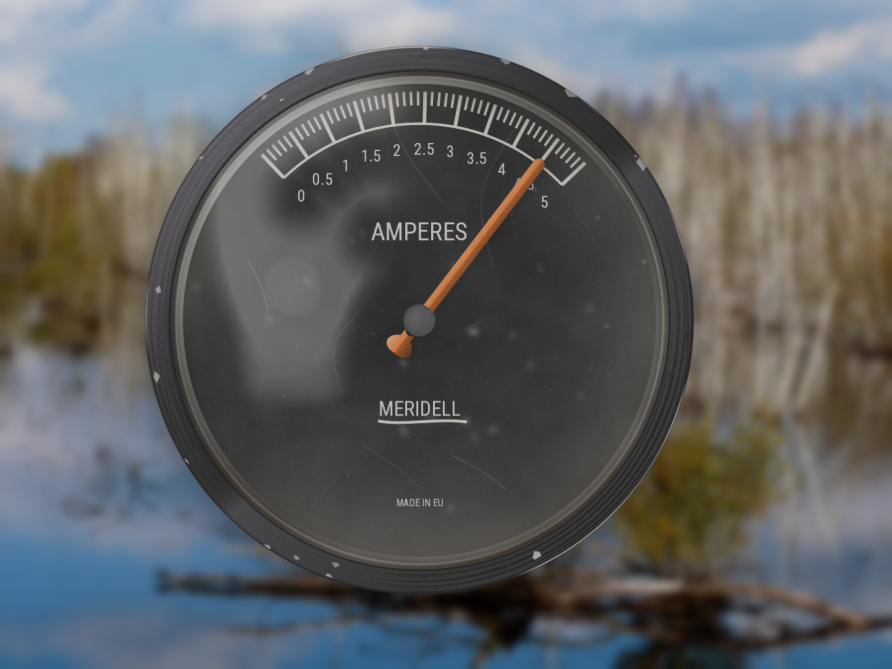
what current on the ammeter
4.5 A
